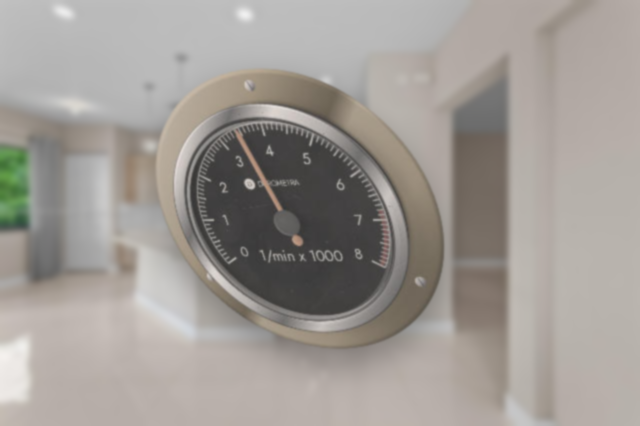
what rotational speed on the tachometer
3500 rpm
